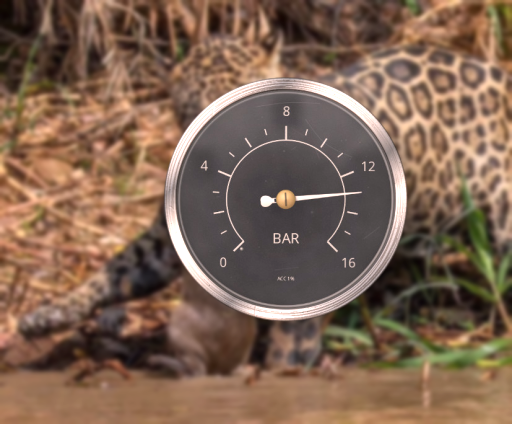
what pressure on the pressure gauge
13 bar
